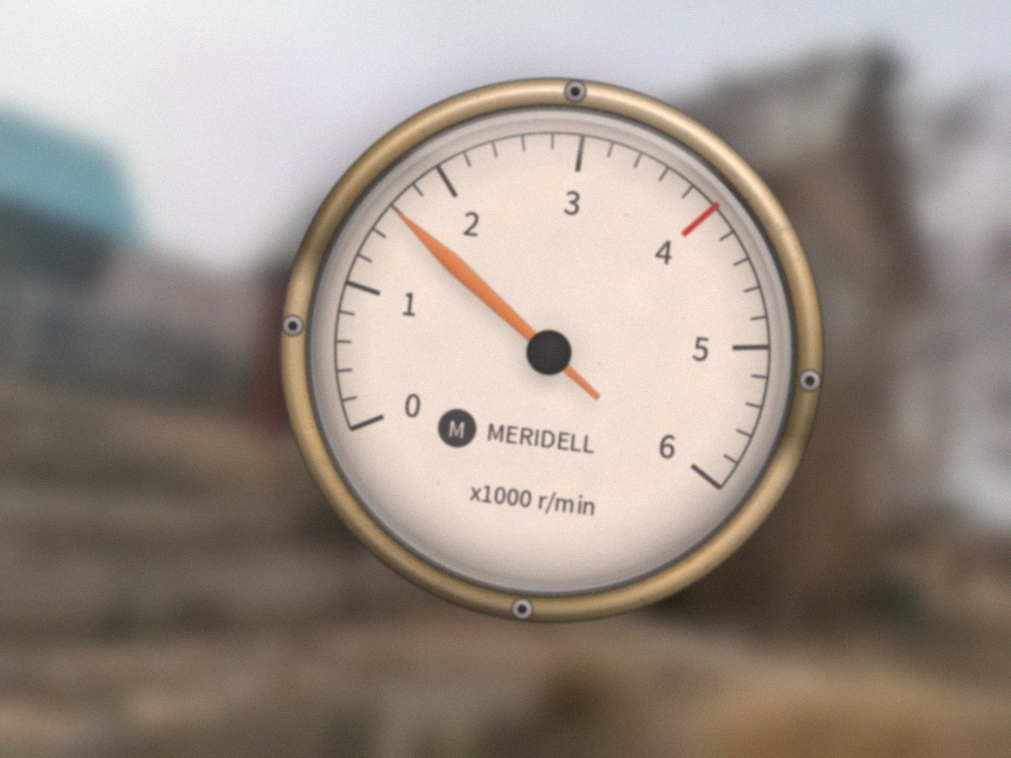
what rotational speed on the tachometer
1600 rpm
